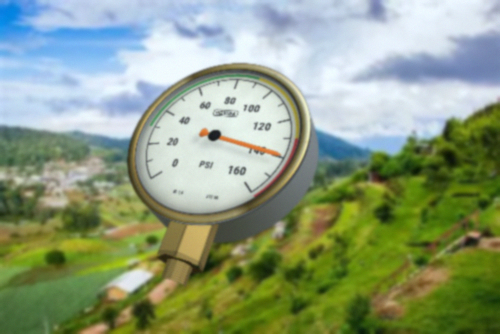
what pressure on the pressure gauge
140 psi
